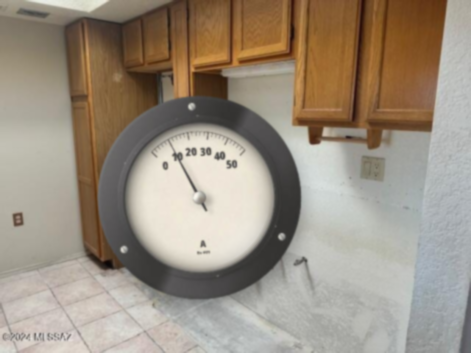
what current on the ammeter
10 A
